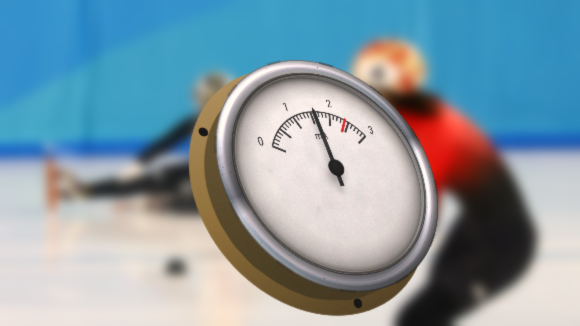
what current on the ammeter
1.5 mA
